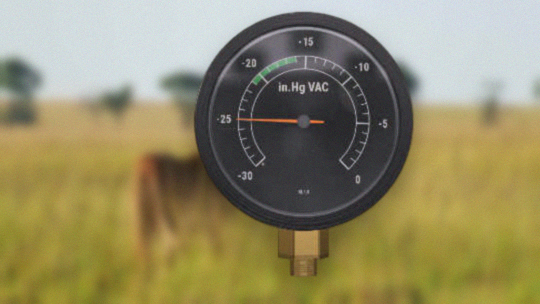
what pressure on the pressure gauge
-25 inHg
